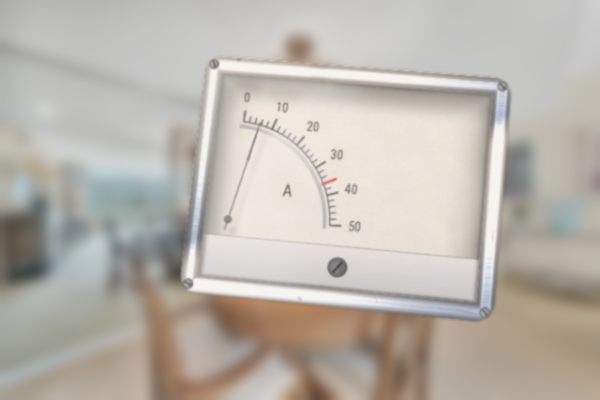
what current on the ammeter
6 A
